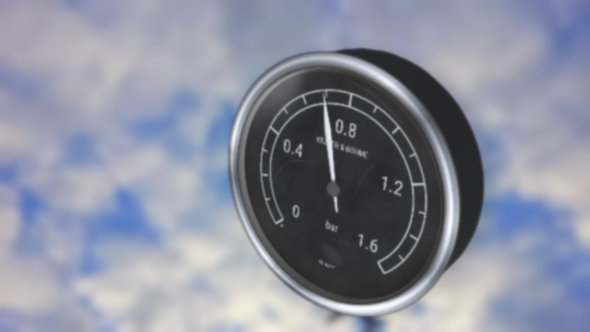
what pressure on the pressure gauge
0.7 bar
